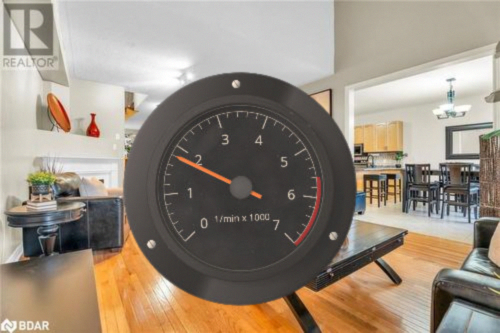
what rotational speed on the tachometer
1800 rpm
